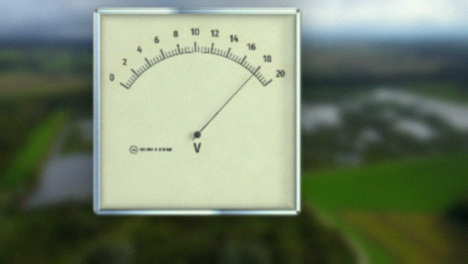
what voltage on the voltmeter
18 V
